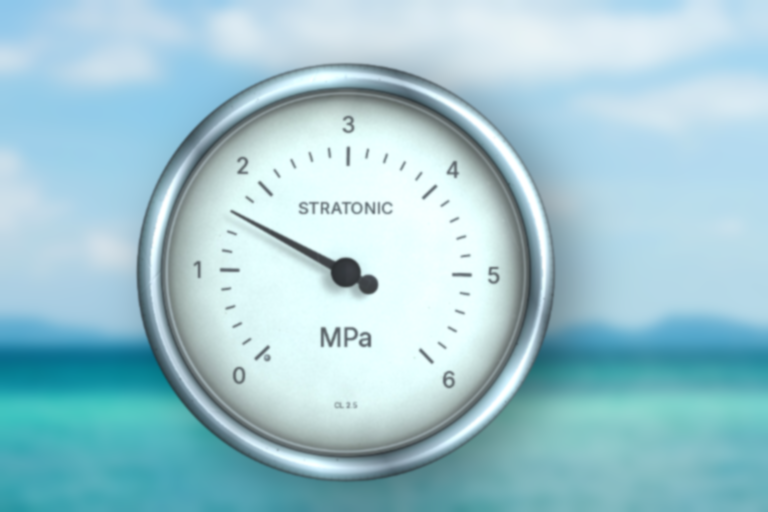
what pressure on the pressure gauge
1.6 MPa
